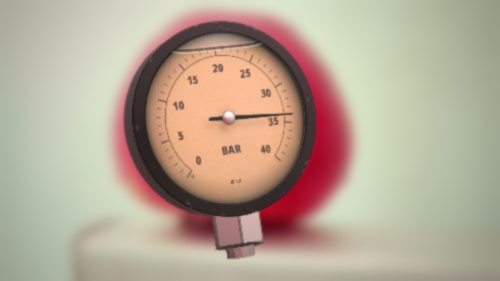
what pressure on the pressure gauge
34 bar
